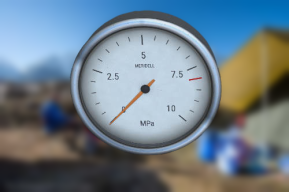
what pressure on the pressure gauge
0 MPa
